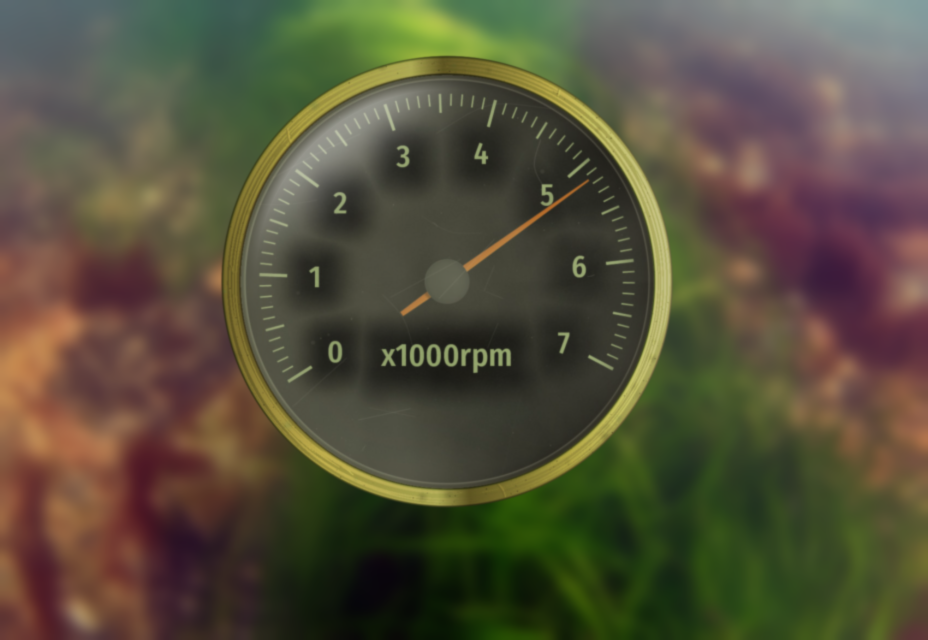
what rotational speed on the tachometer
5150 rpm
